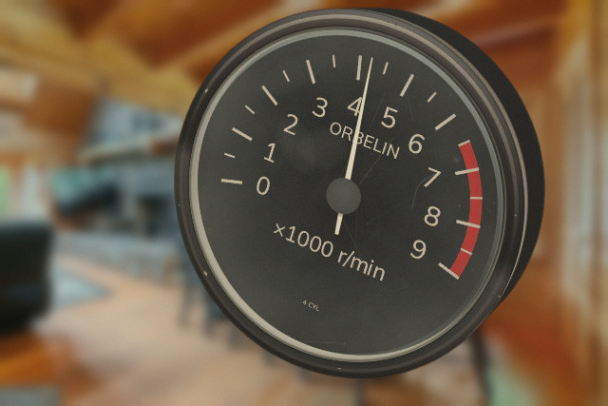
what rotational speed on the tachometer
4250 rpm
